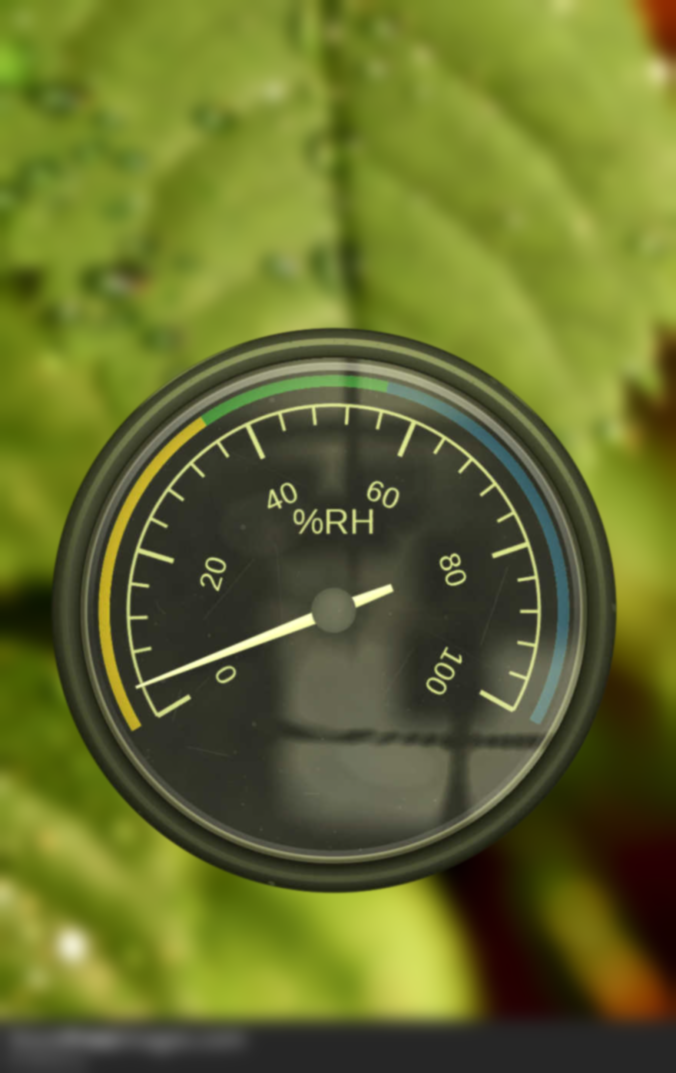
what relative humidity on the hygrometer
4 %
